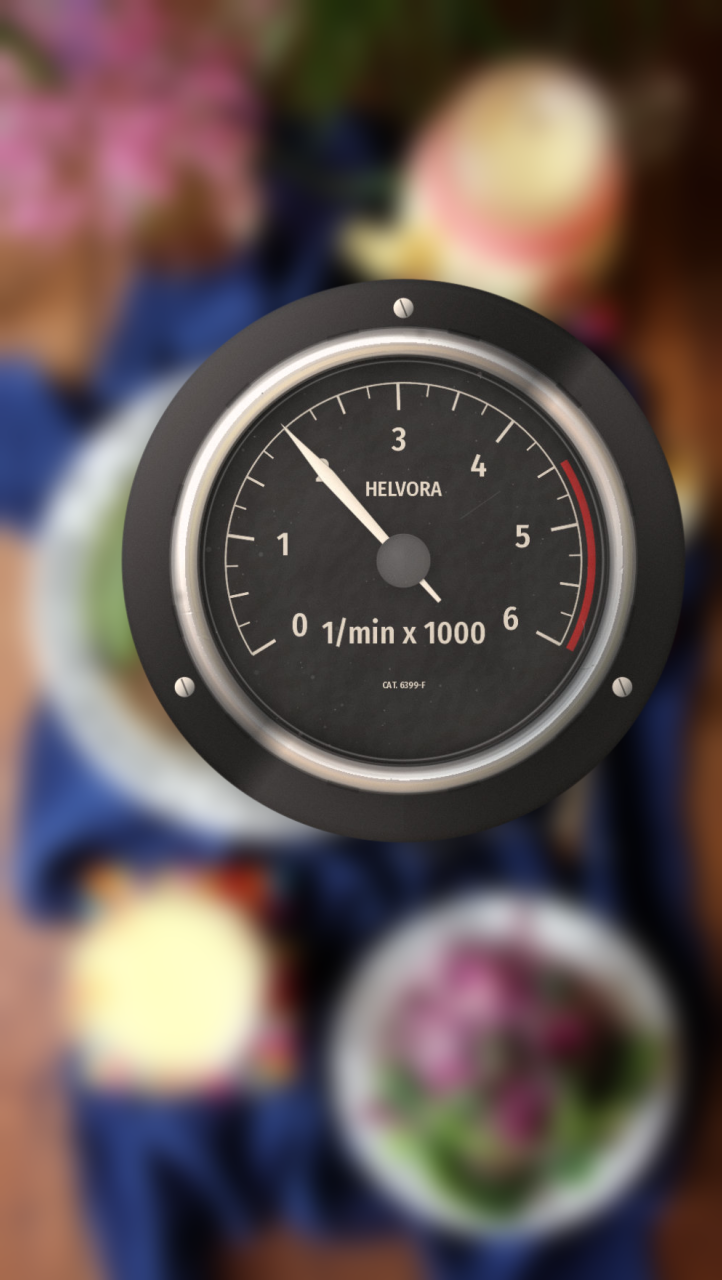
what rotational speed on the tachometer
2000 rpm
